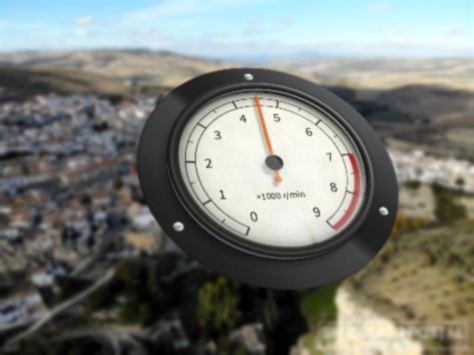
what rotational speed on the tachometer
4500 rpm
